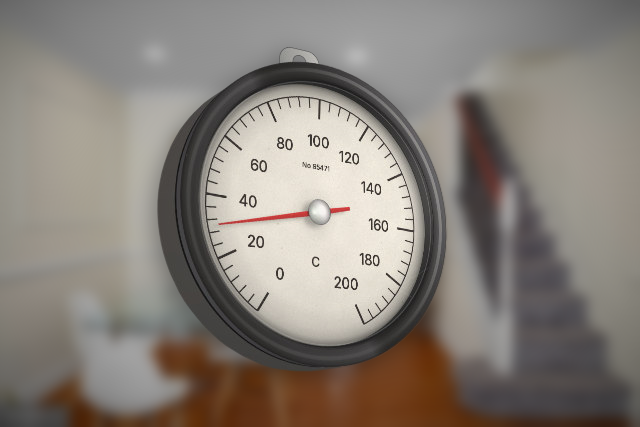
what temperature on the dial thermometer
30 °C
